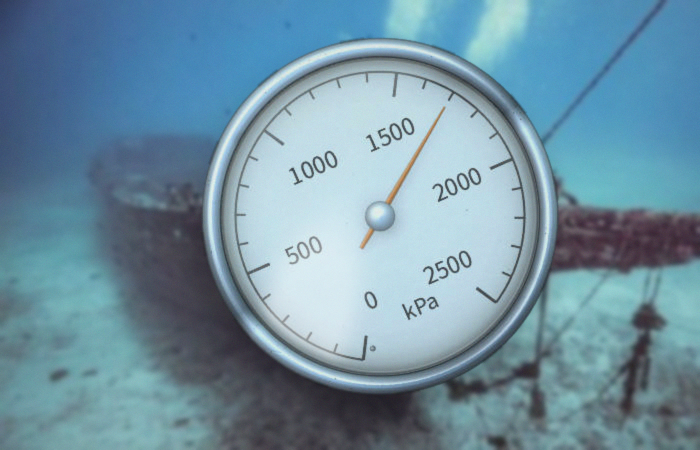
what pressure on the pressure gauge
1700 kPa
